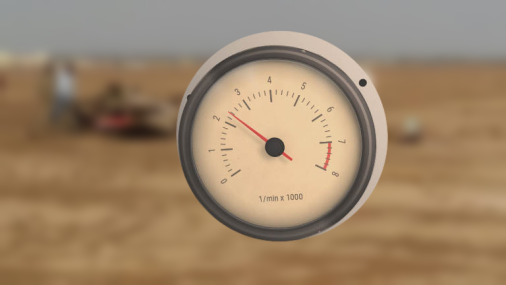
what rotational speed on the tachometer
2400 rpm
